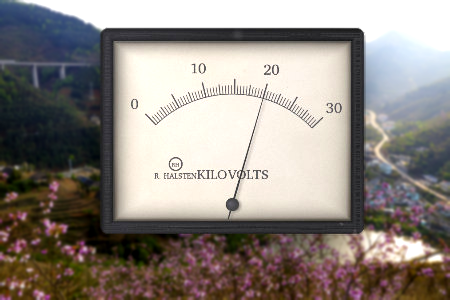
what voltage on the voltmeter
20 kV
